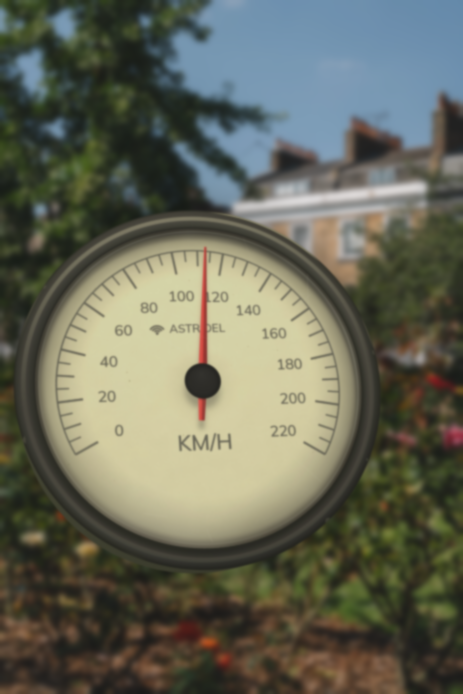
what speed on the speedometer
112.5 km/h
